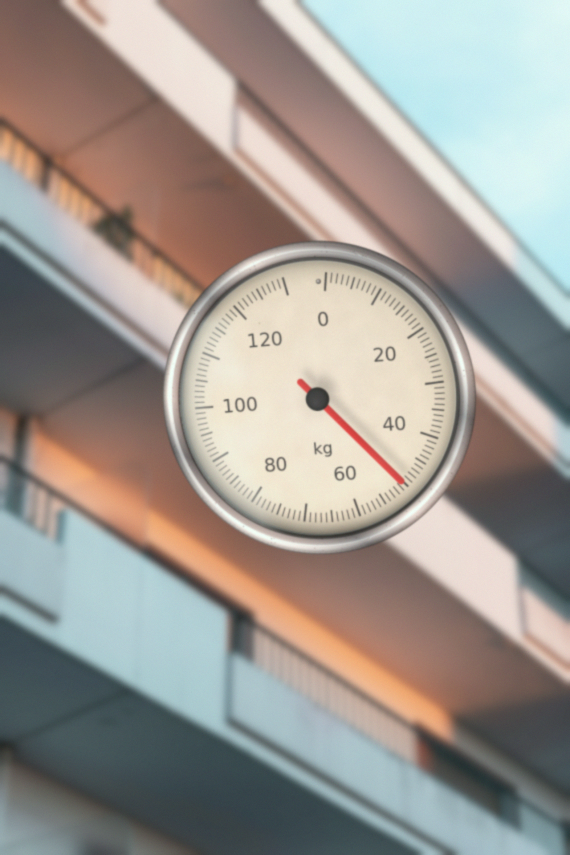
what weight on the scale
50 kg
